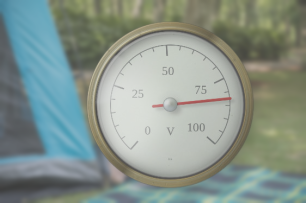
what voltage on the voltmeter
82.5 V
